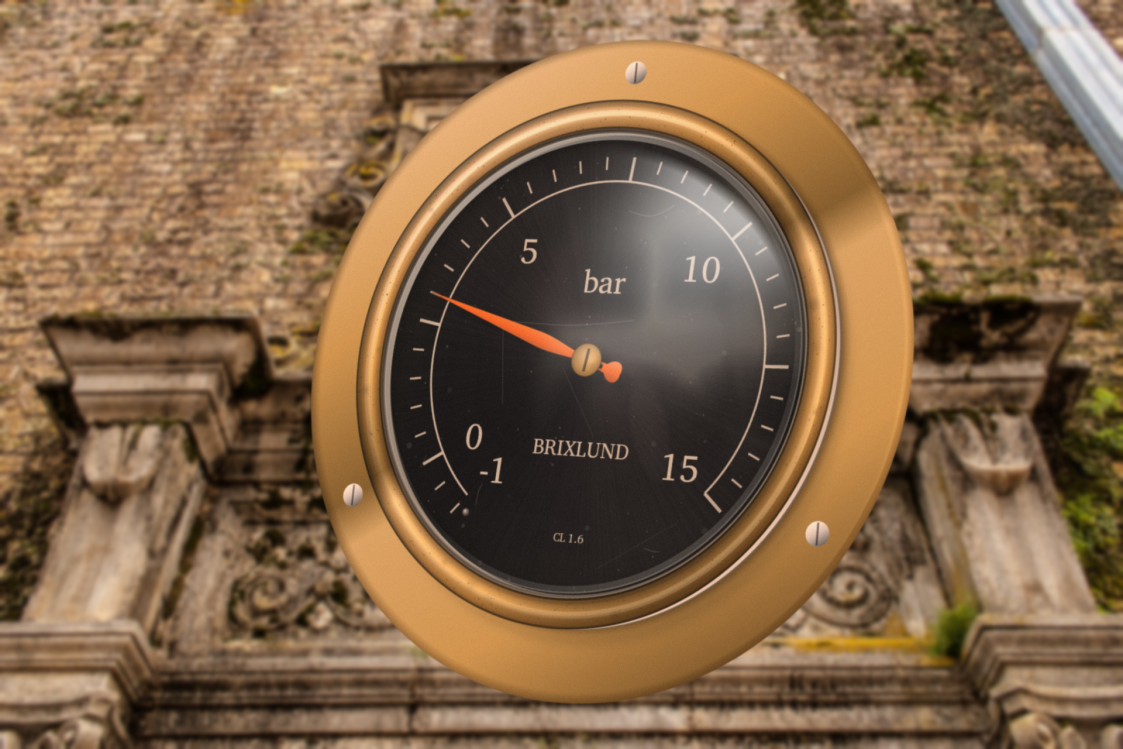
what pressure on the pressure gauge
3 bar
